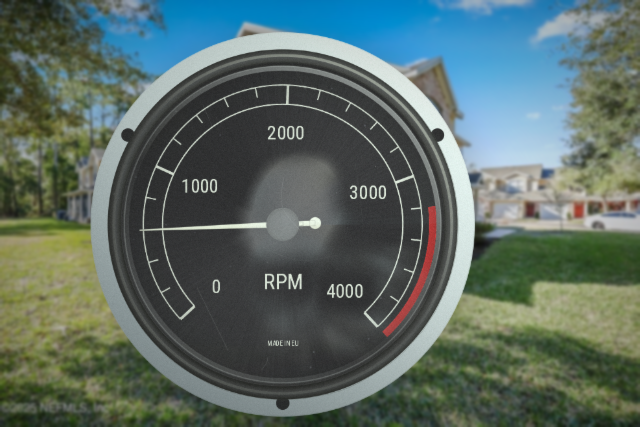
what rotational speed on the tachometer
600 rpm
